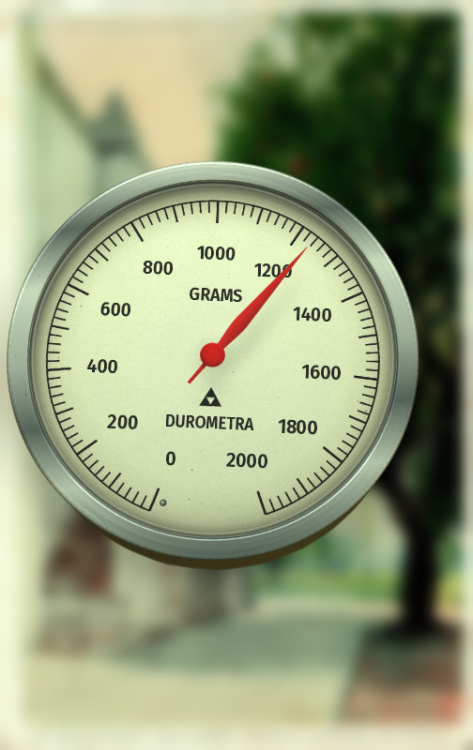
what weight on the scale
1240 g
